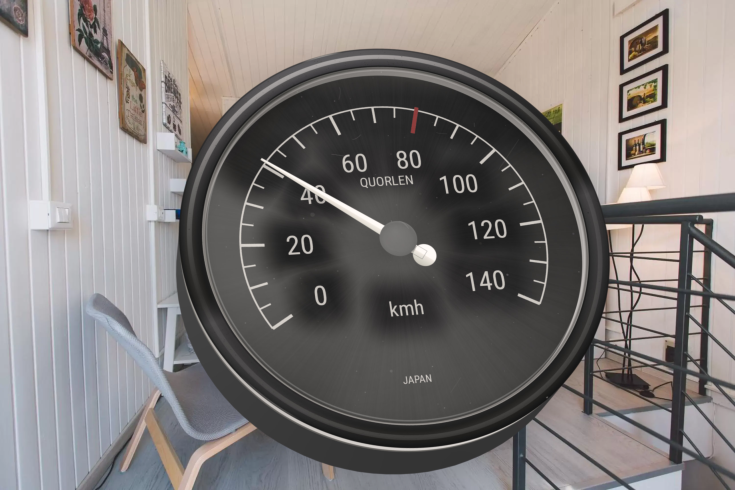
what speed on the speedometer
40 km/h
